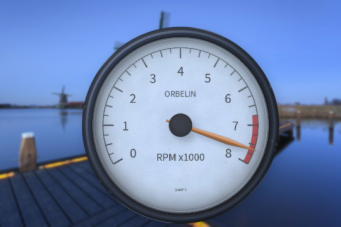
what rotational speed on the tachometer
7625 rpm
